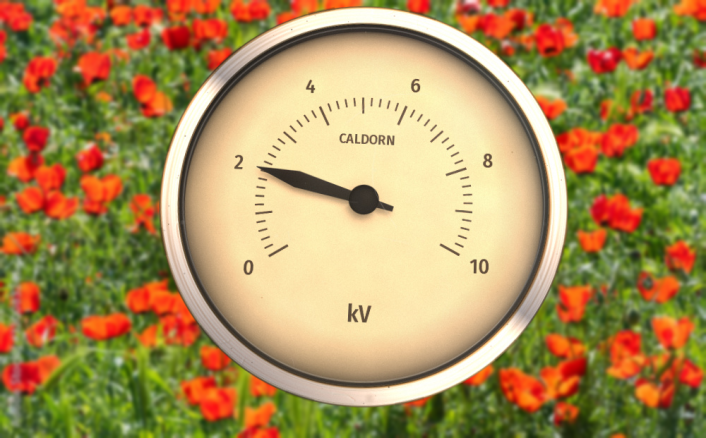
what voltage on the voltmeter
2 kV
